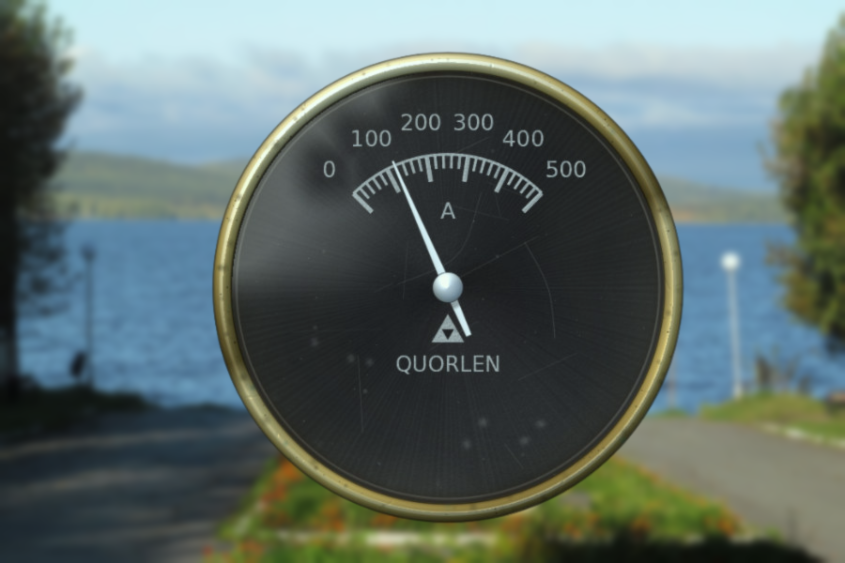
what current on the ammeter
120 A
